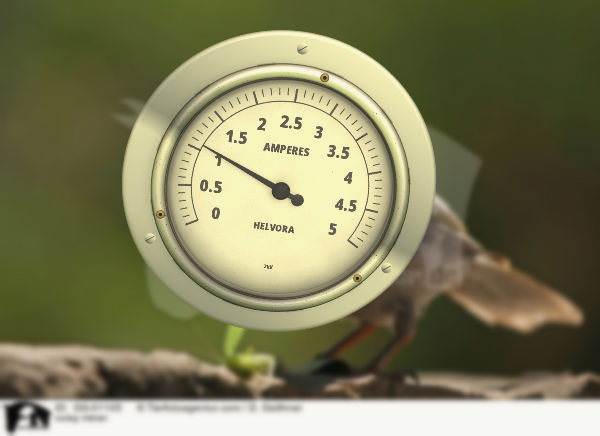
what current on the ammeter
1.1 A
